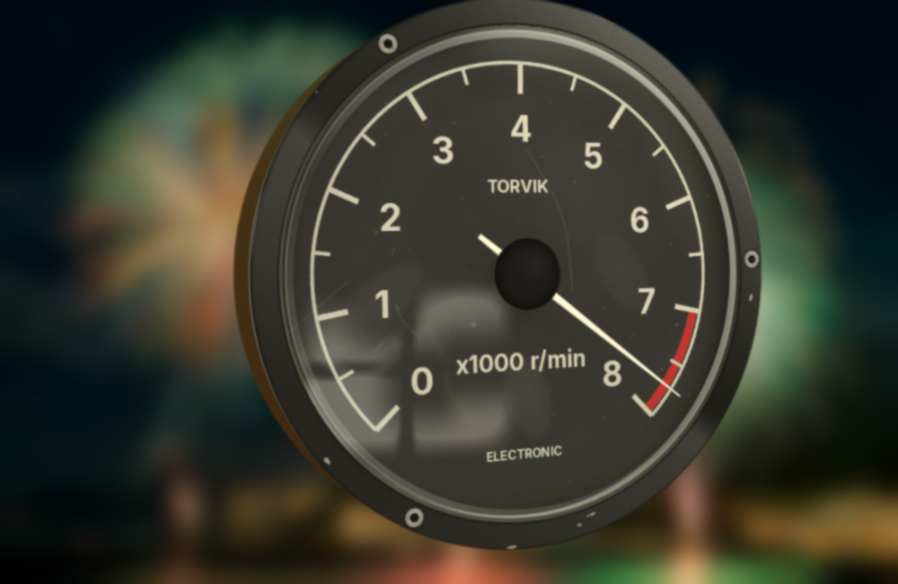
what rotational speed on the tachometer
7750 rpm
